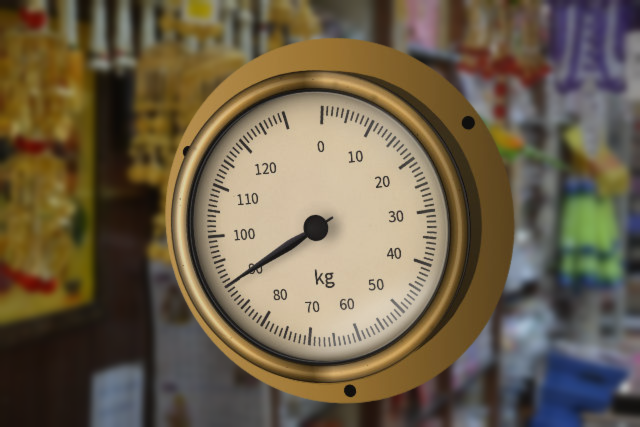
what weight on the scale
90 kg
